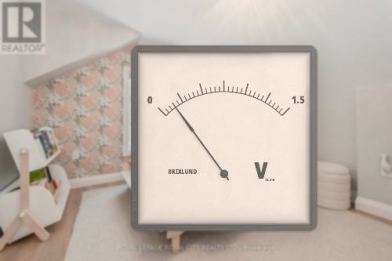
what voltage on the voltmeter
0.15 V
